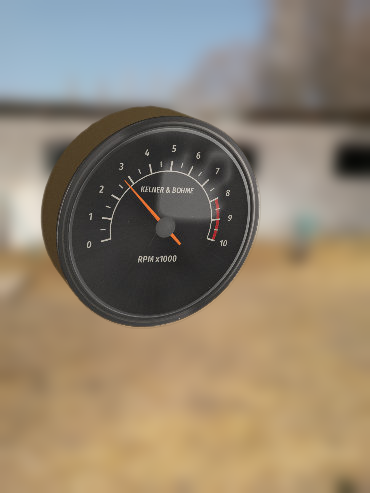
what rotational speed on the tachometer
2750 rpm
